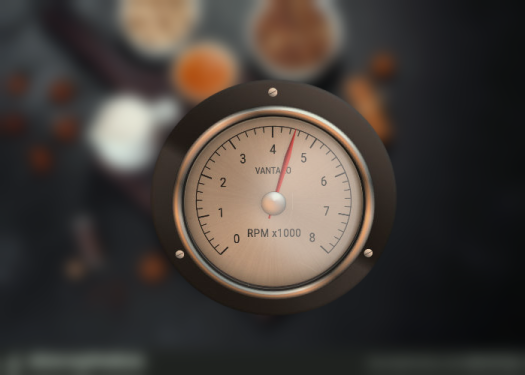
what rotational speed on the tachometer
4500 rpm
